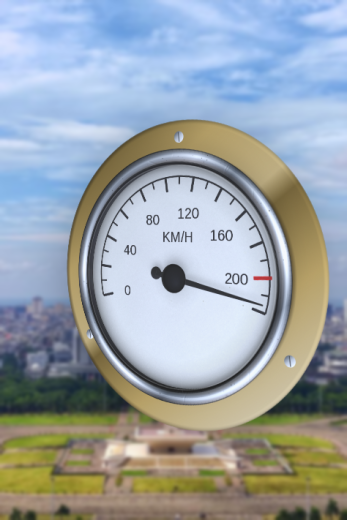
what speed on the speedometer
215 km/h
